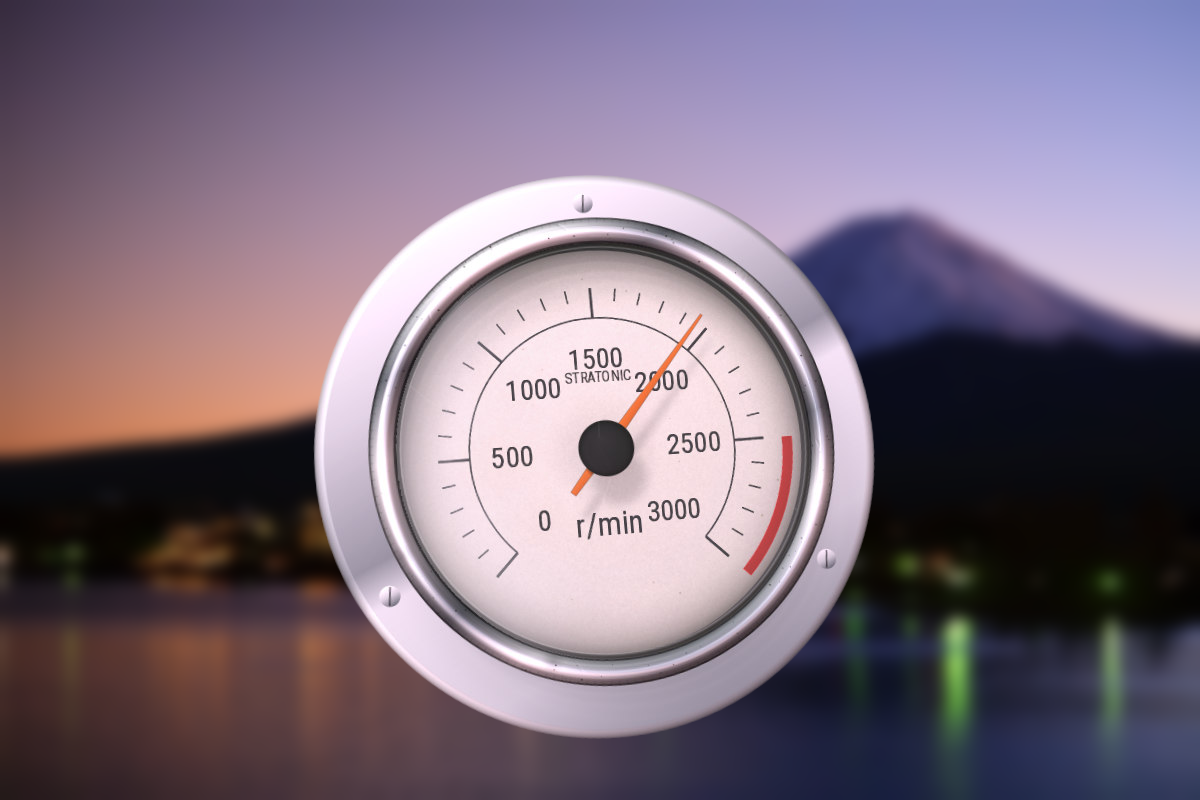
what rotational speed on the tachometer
1950 rpm
